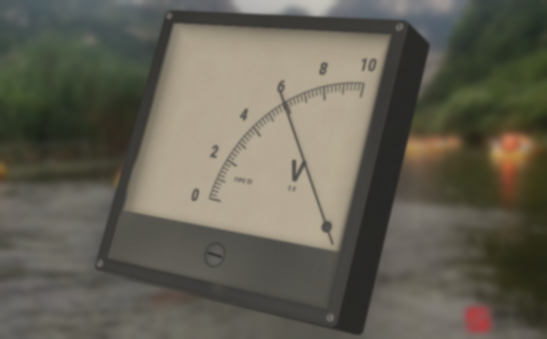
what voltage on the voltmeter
6 V
